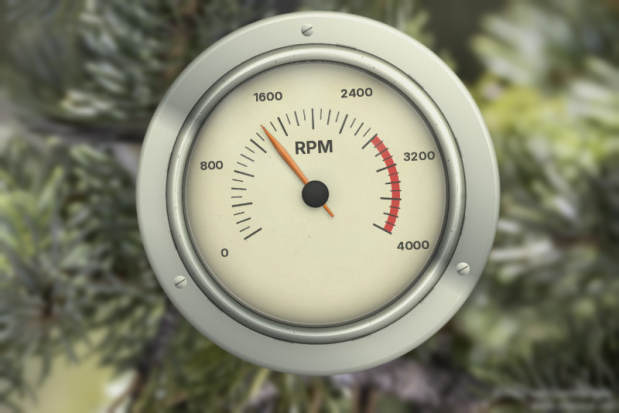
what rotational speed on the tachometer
1400 rpm
